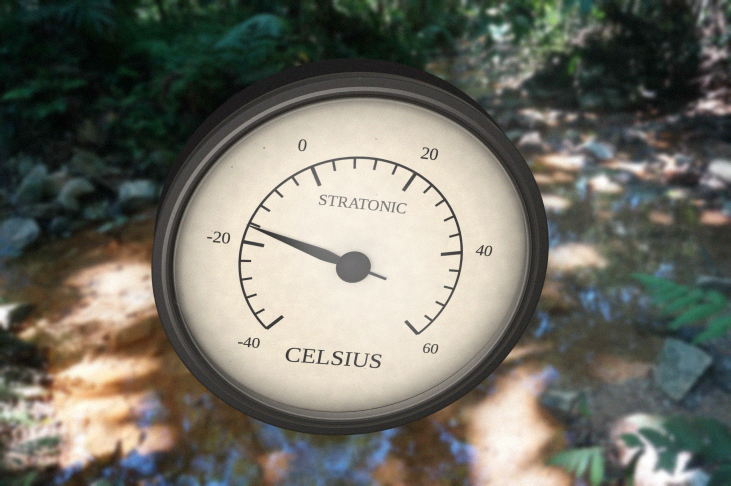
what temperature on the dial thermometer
-16 °C
